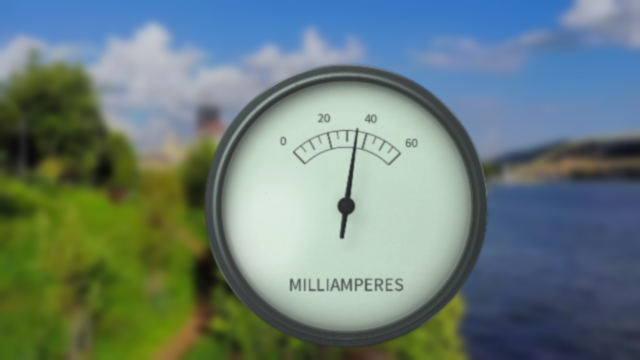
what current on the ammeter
35 mA
